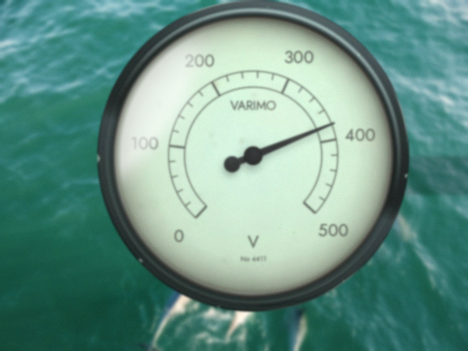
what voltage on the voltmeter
380 V
